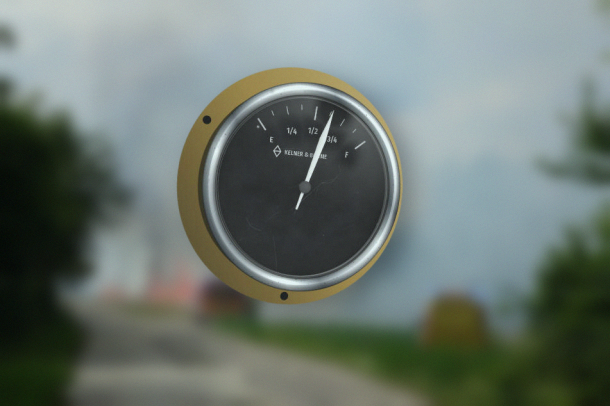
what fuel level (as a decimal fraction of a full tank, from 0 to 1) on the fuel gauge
0.625
